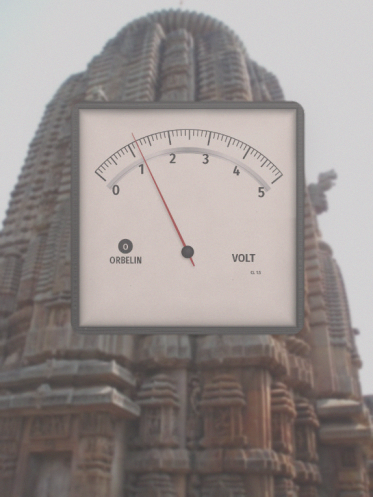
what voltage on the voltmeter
1.2 V
